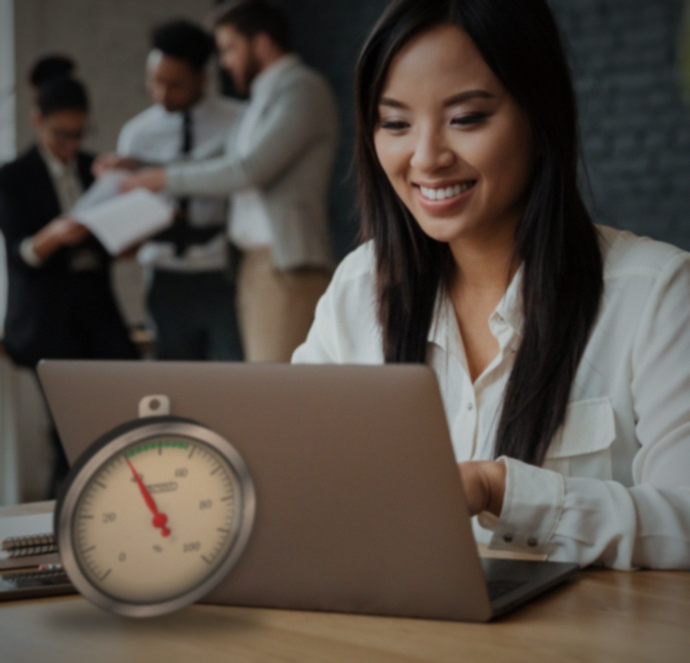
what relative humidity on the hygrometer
40 %
